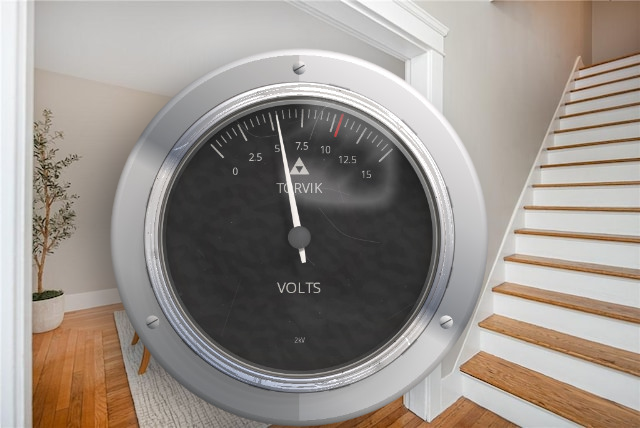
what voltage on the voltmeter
5.5 V
